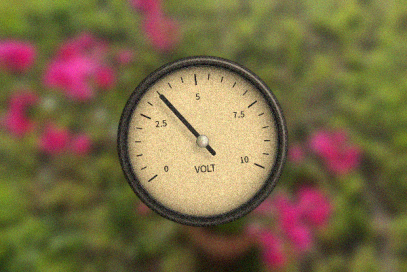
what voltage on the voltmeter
3.5 V
